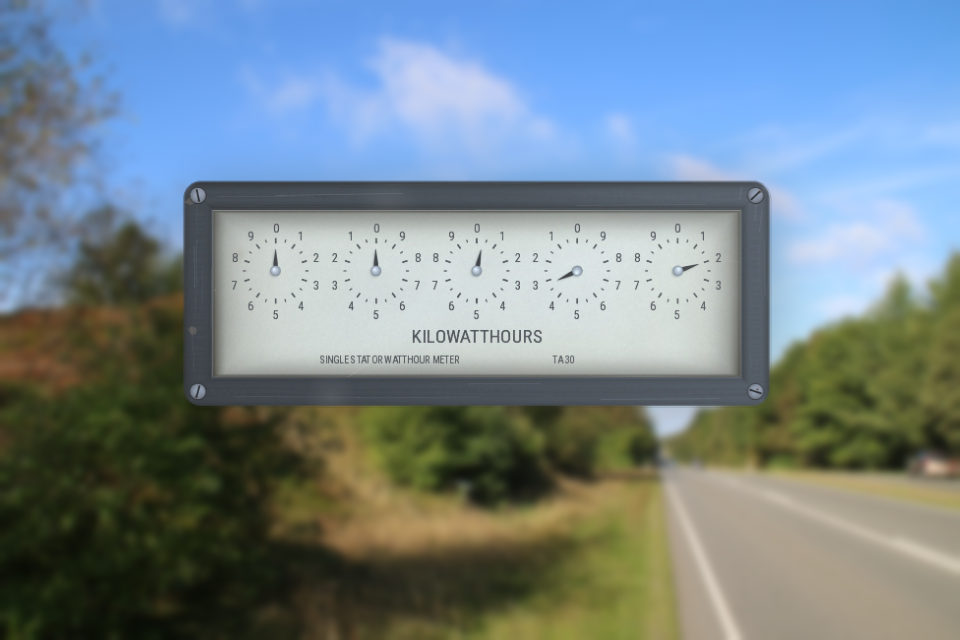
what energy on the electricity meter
32 kWh
